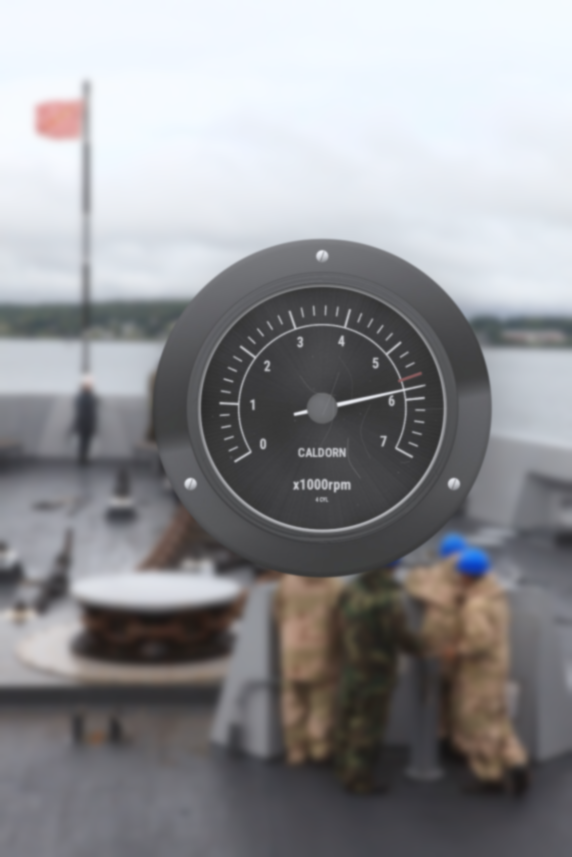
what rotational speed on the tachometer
5800 rpm
